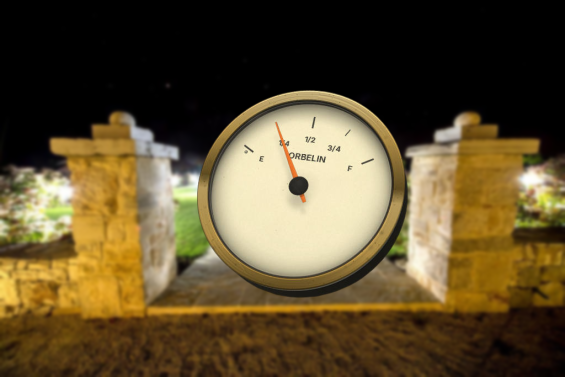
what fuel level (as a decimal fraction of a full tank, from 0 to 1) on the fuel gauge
0.25
